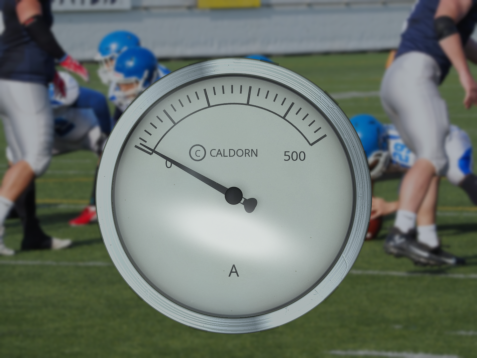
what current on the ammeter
10 A
